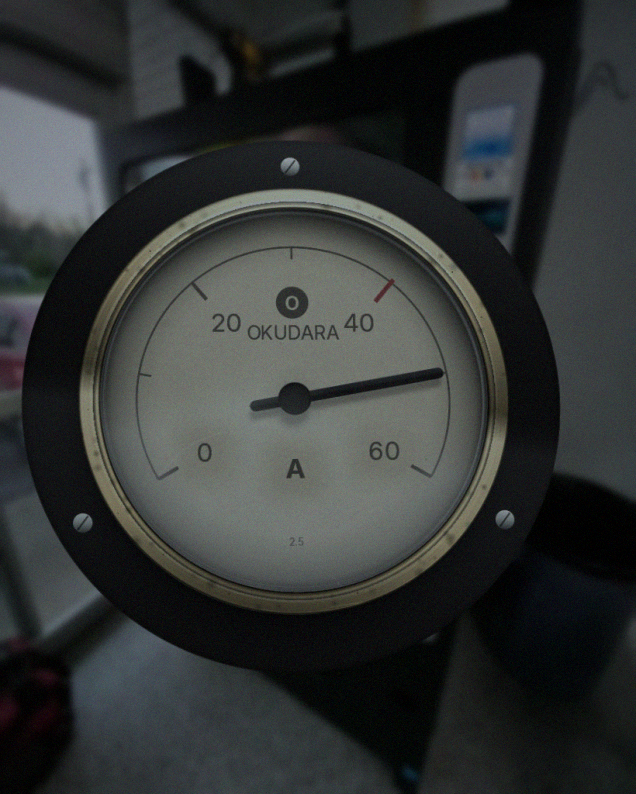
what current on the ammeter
50 A
